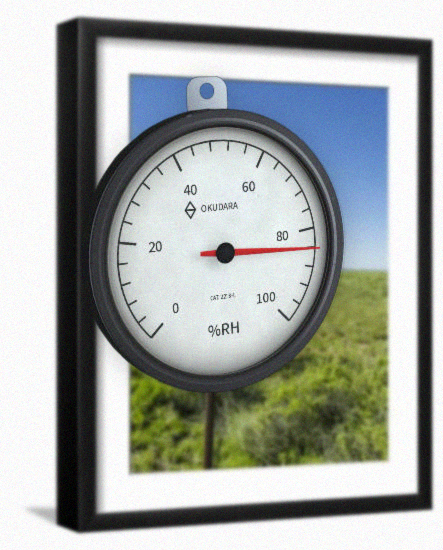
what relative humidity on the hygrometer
84 %
